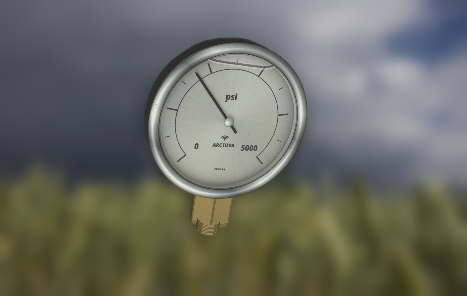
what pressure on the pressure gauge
1750 psi
